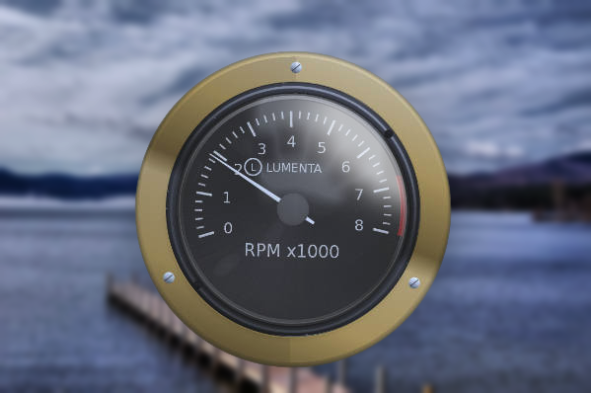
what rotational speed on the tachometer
1900 rpm
